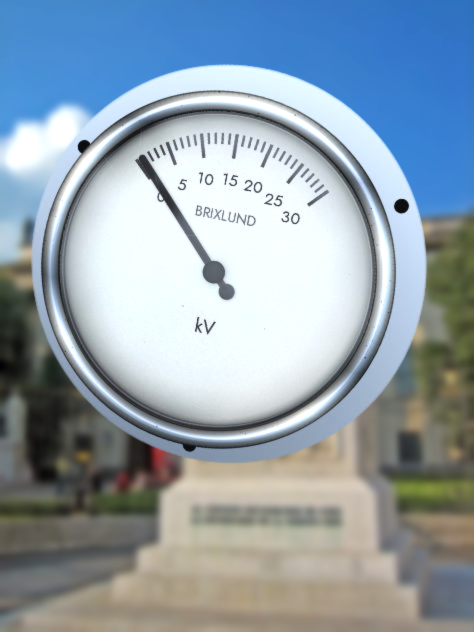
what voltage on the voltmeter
1 kV
